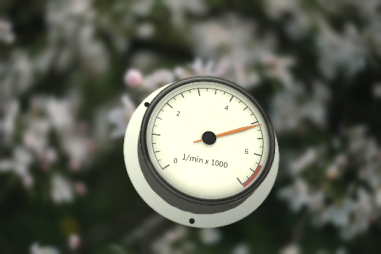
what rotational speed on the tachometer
5125 rpm
